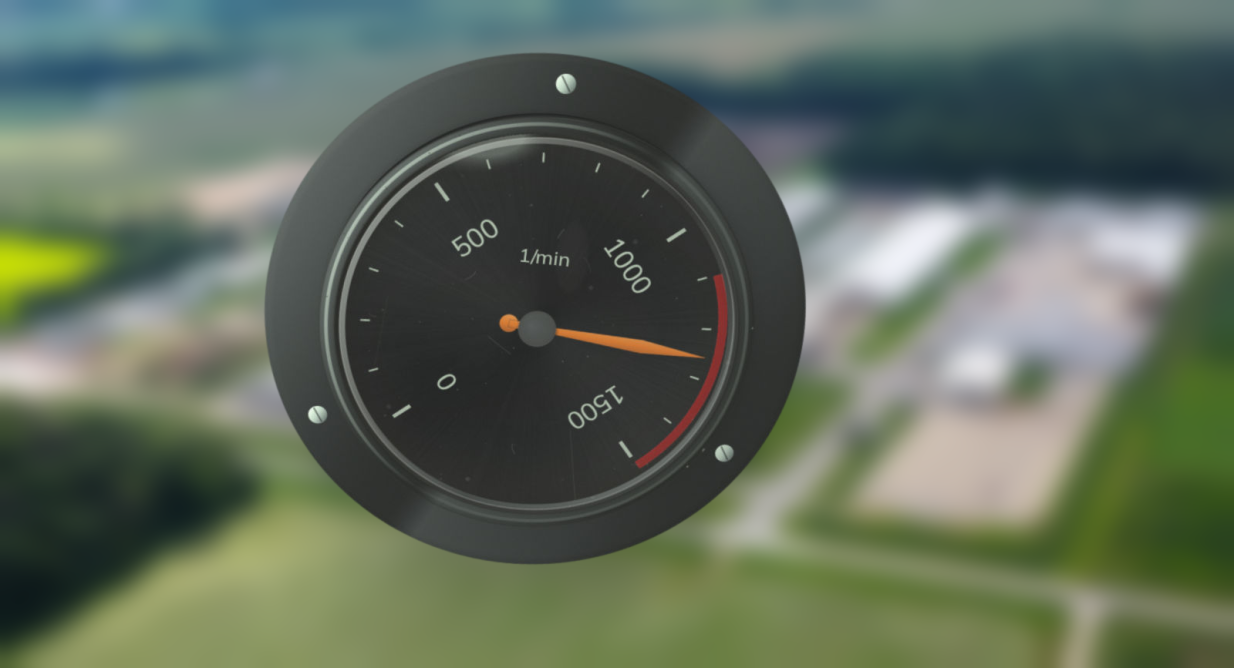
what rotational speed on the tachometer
1250 rpm
